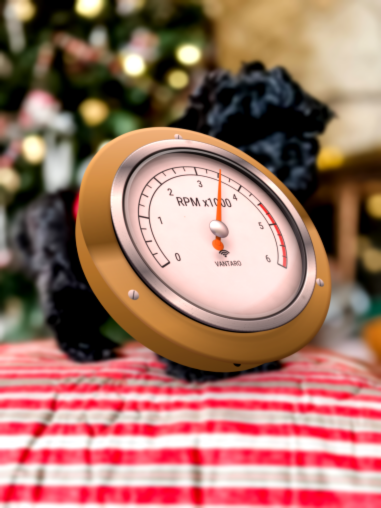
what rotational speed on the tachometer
3500 rpm
